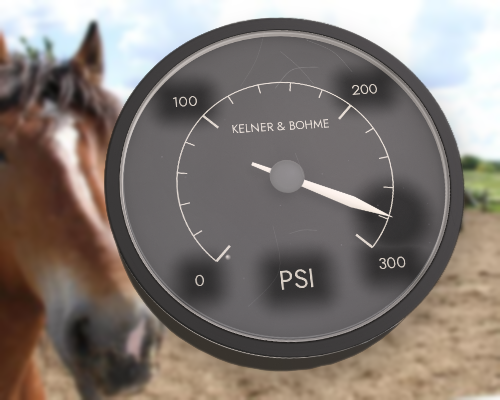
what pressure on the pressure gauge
280 psi
